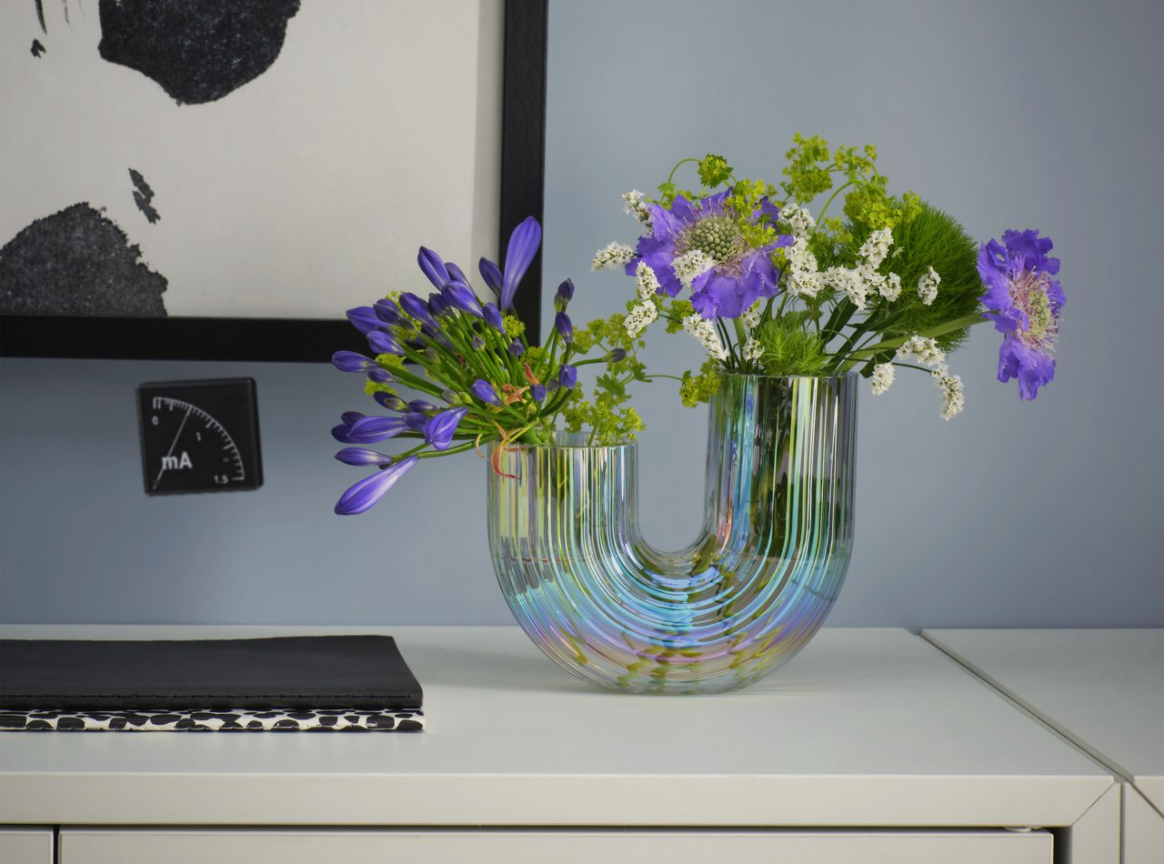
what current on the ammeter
0.75 mA
